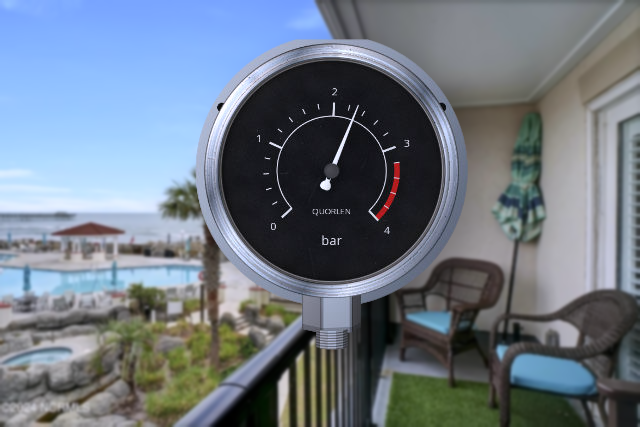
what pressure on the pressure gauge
2.3 bar
